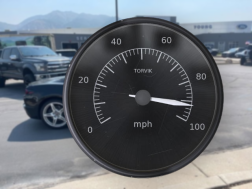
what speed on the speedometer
92 mph
